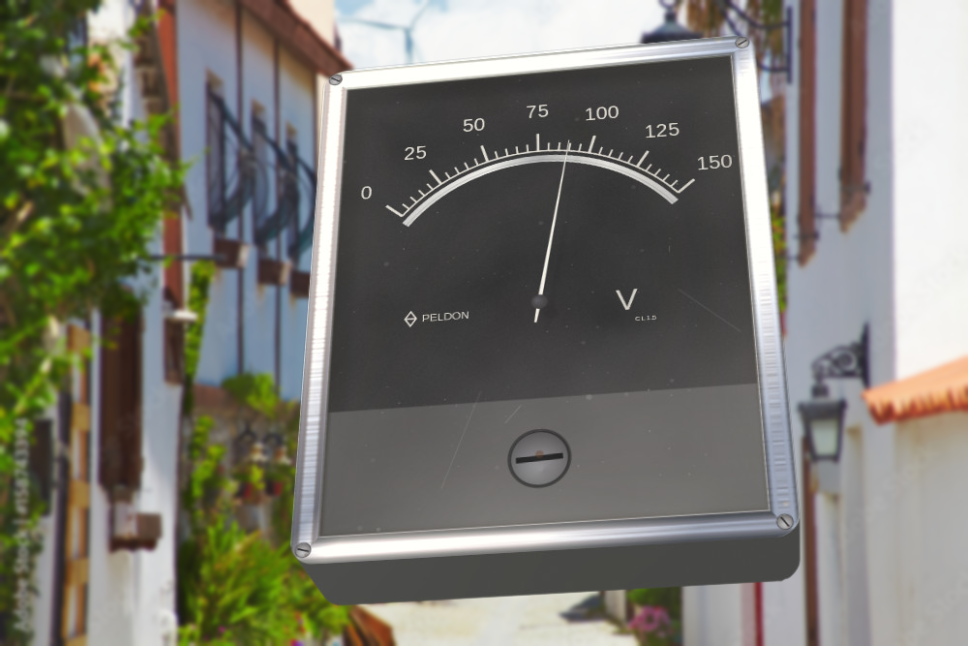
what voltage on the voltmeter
90 V
